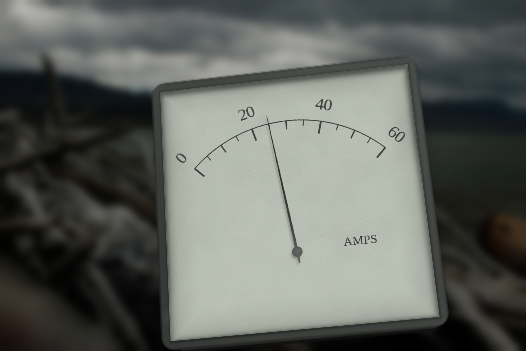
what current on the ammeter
25 A
